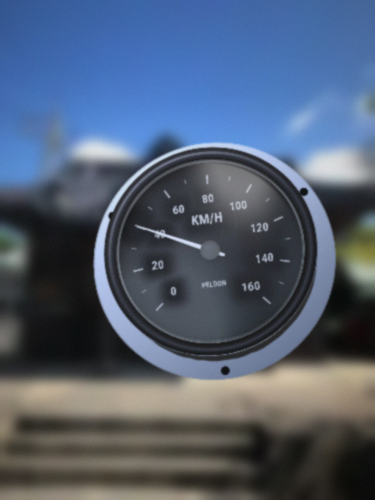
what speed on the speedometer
40 km/h
